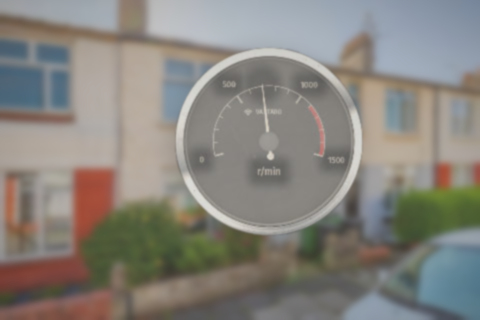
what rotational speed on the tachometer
700 rpm
